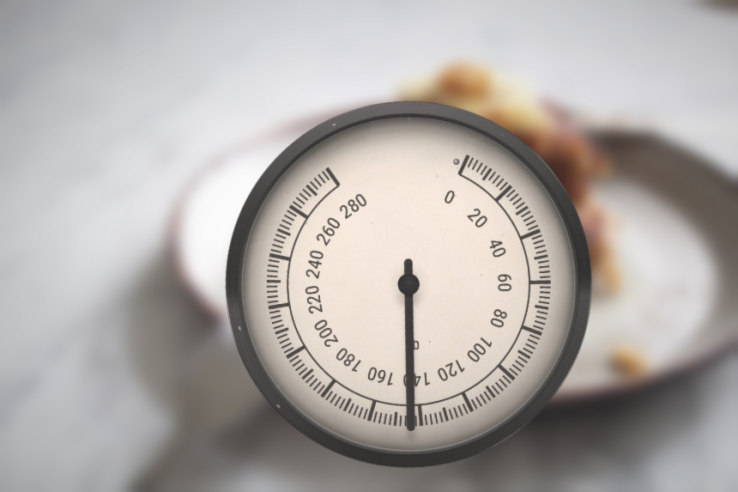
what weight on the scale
144 lb
